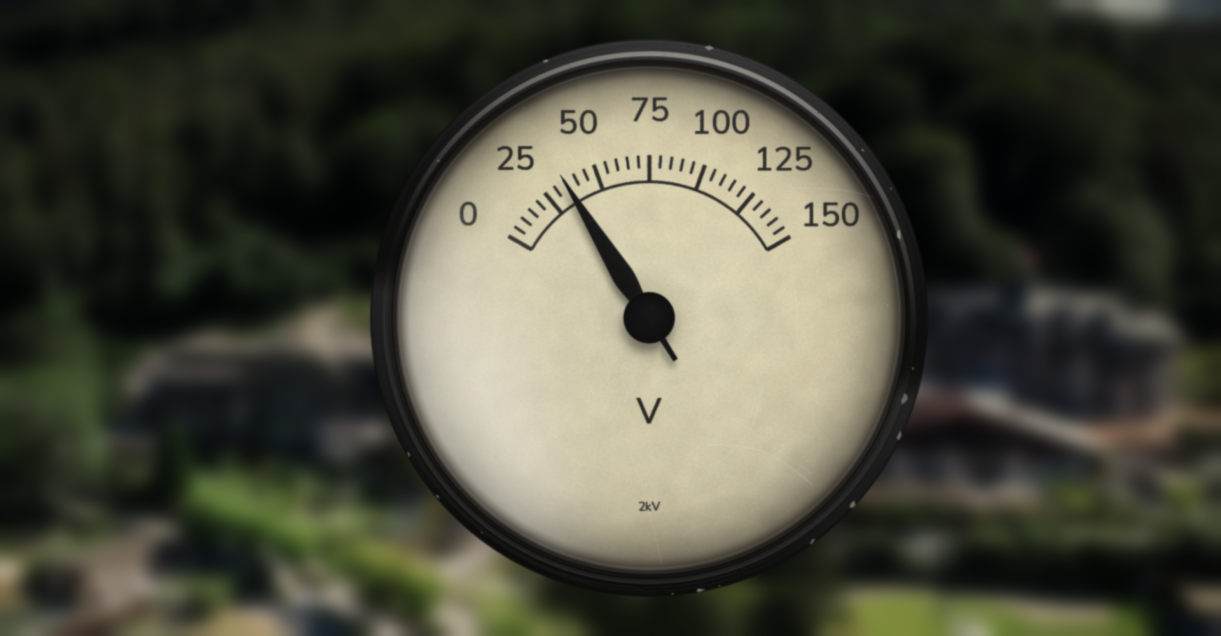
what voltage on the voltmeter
35 V
